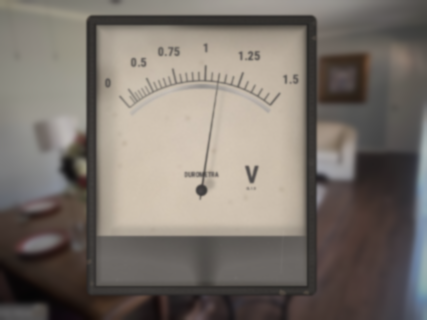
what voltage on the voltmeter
1.1 V
